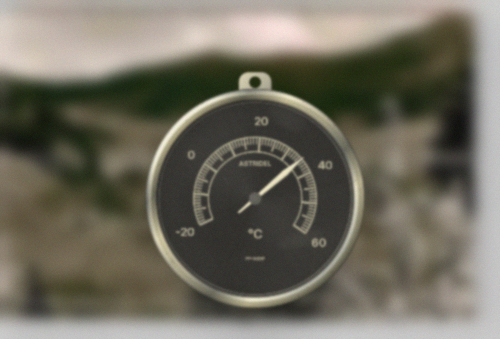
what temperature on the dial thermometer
35 °C
